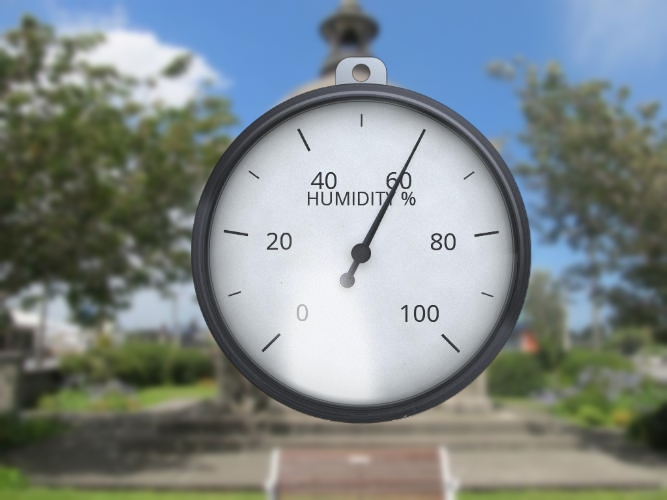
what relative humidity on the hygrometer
60 %
